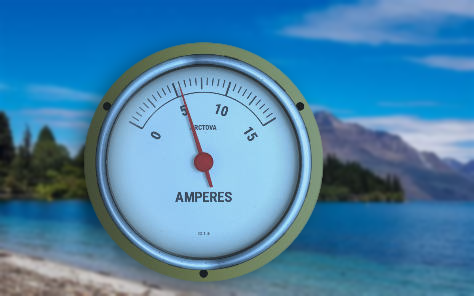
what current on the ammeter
5.5 A
